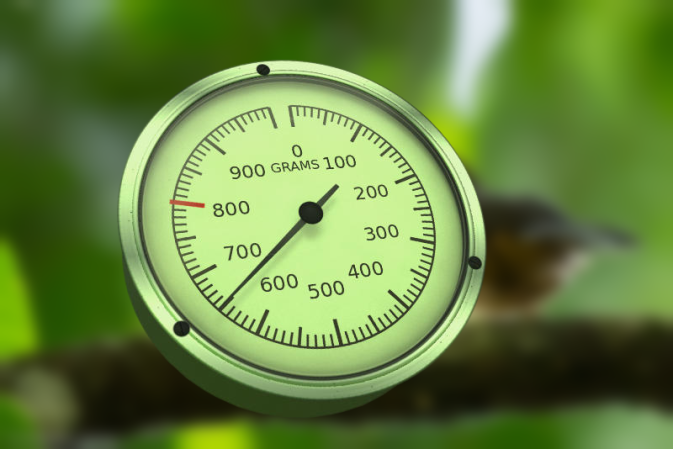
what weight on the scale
650 g
